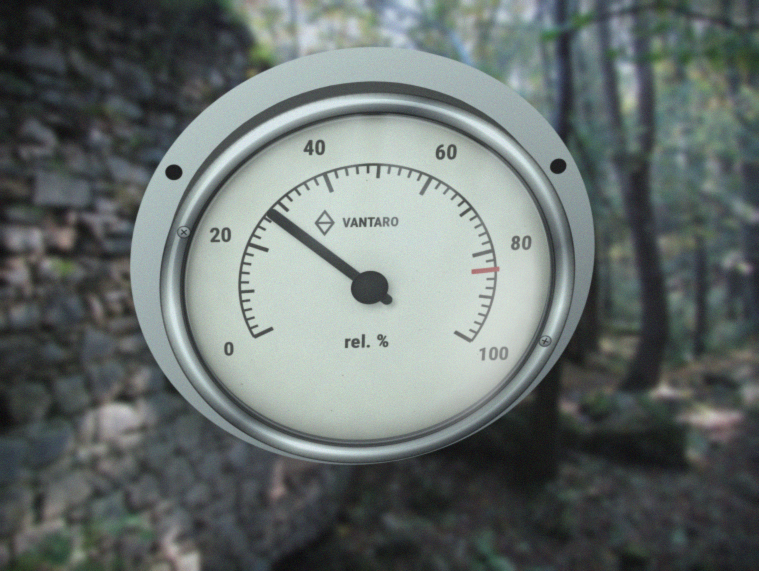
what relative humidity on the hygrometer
28 %
